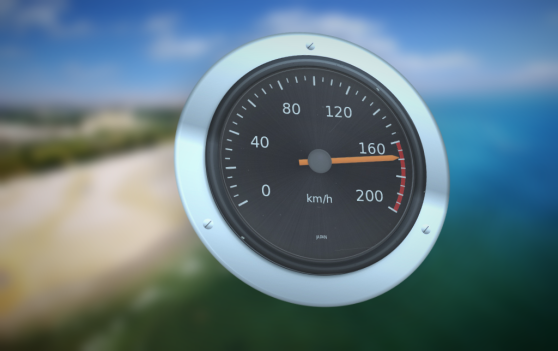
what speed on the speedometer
170 km/h
